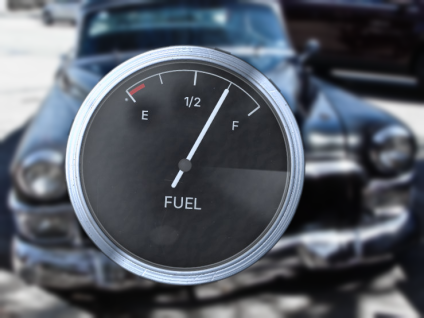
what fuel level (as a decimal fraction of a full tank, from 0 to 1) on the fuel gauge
0.75
